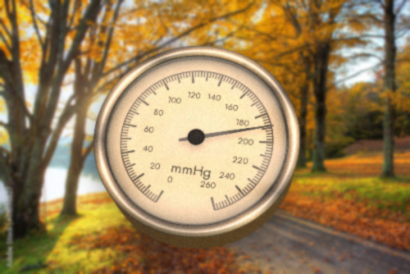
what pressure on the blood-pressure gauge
190 mmHg
